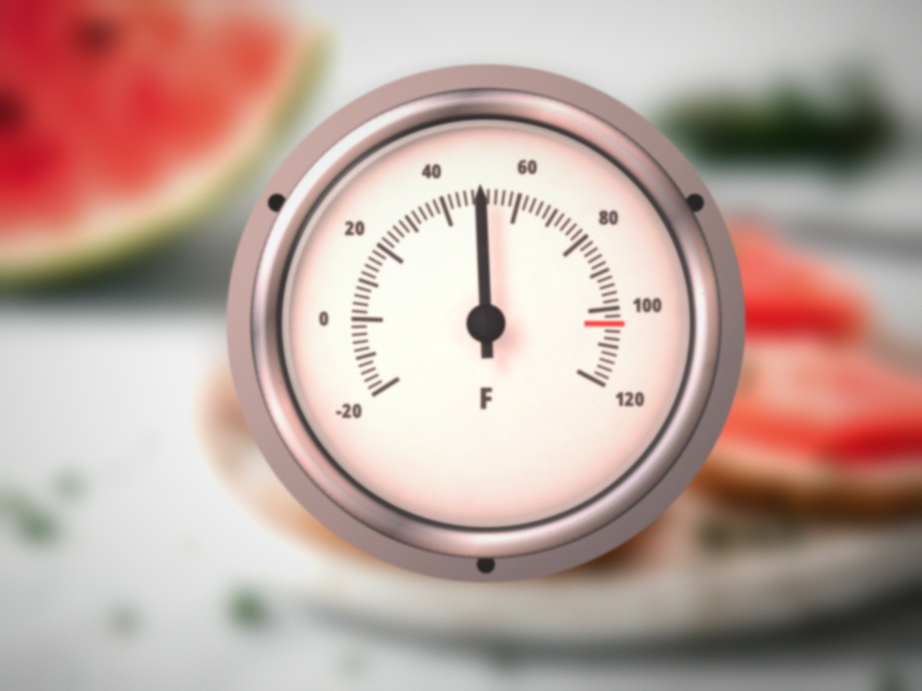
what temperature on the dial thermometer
50 °F
